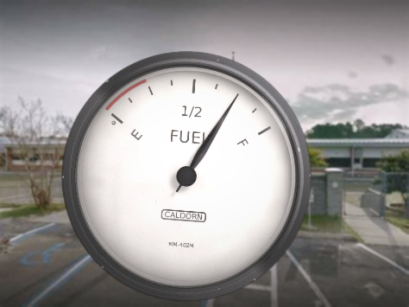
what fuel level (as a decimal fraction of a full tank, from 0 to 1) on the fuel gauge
0.75
